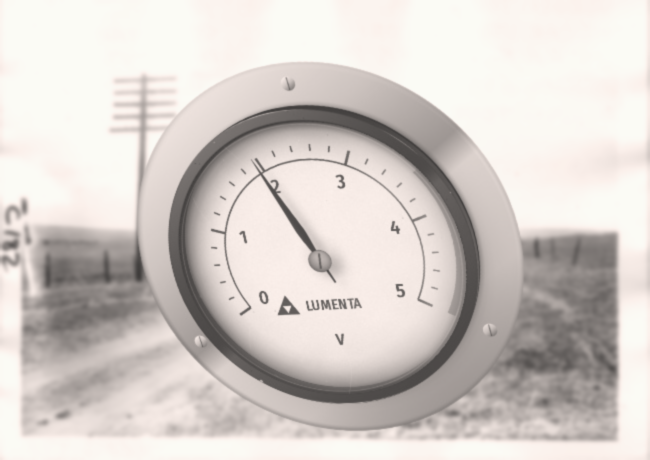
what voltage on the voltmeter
2 V
